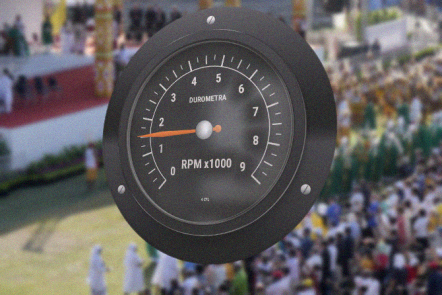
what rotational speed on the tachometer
1500 rpm
